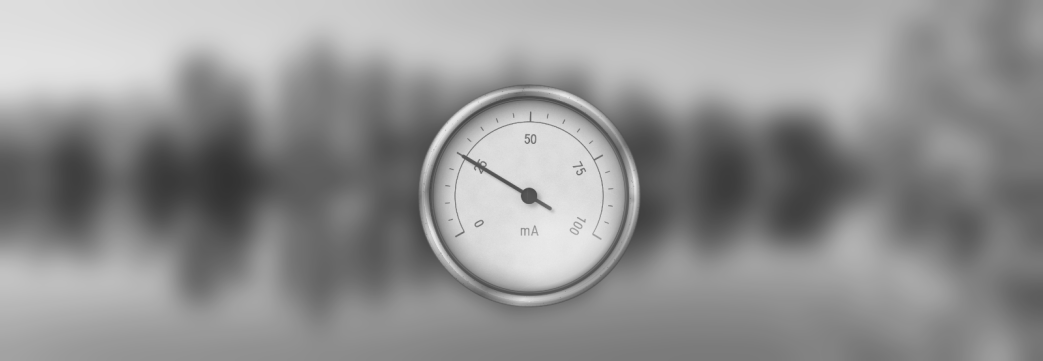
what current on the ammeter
25 mA
